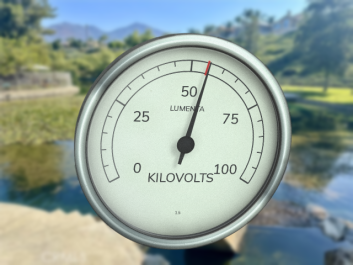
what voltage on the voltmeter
55 kV
